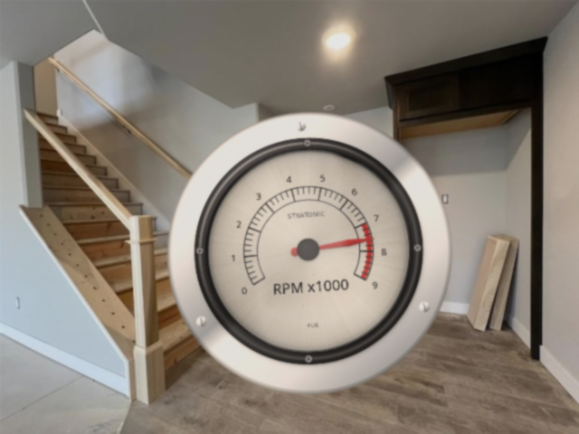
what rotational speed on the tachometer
7600 rpm
